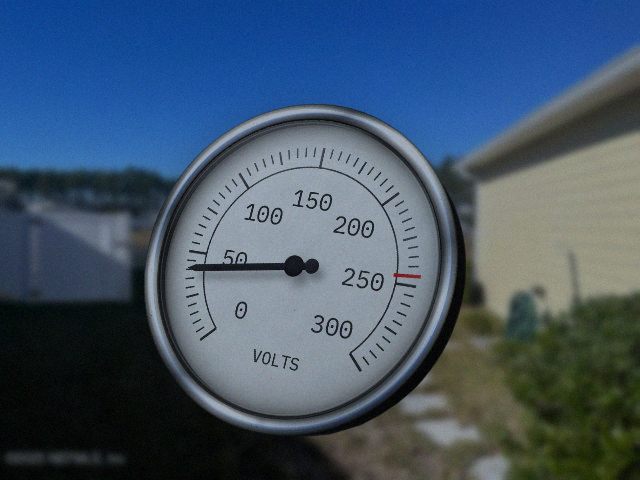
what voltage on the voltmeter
40 V
